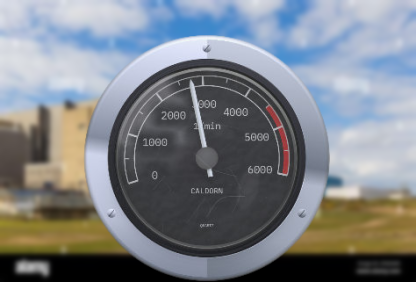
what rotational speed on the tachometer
2750 rpm
